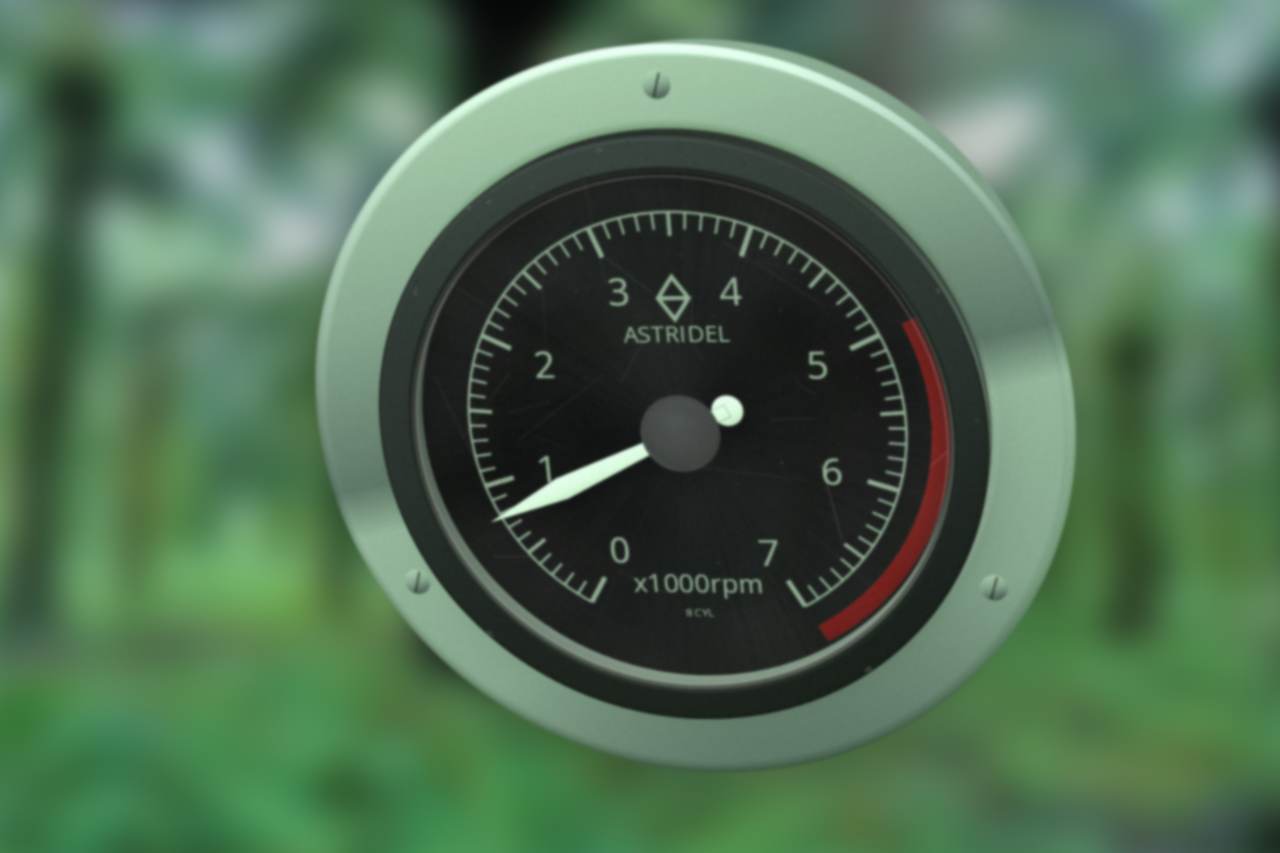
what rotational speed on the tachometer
800 rpm
